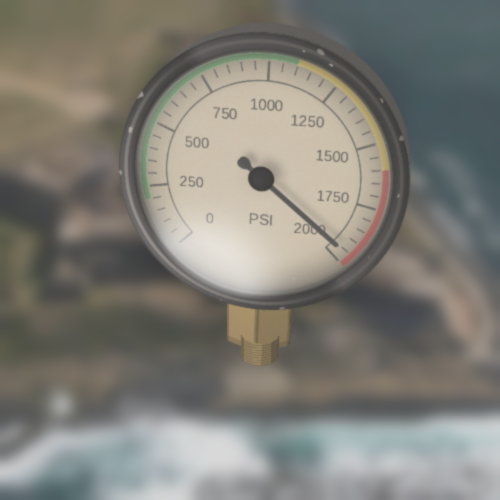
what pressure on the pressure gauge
1950 psi
